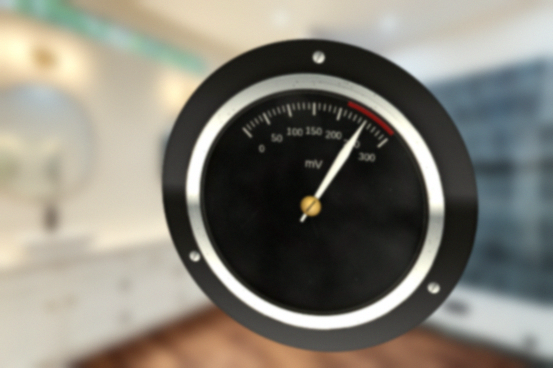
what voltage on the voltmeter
250 mV
